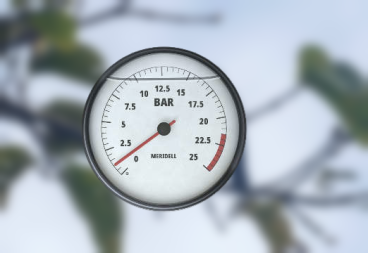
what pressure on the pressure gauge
1 bar
